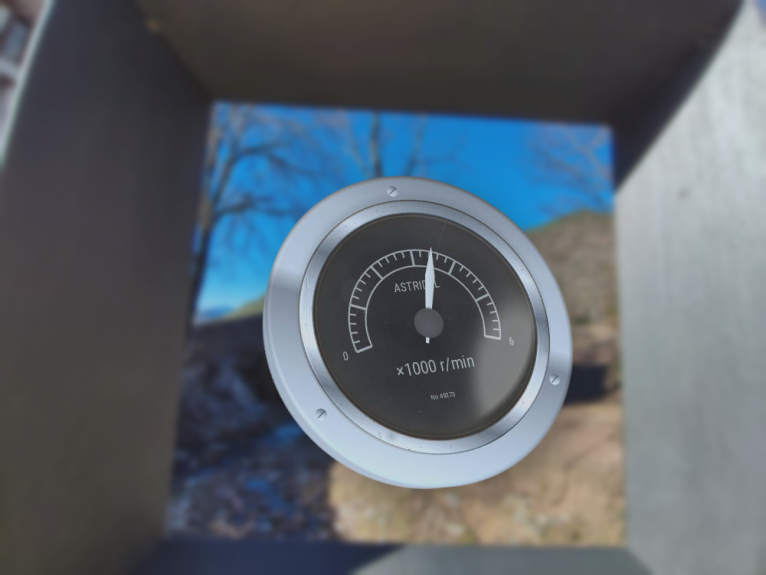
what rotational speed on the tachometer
3400 rpm
